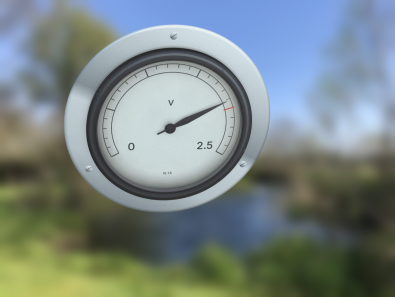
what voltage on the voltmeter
1.9 V
